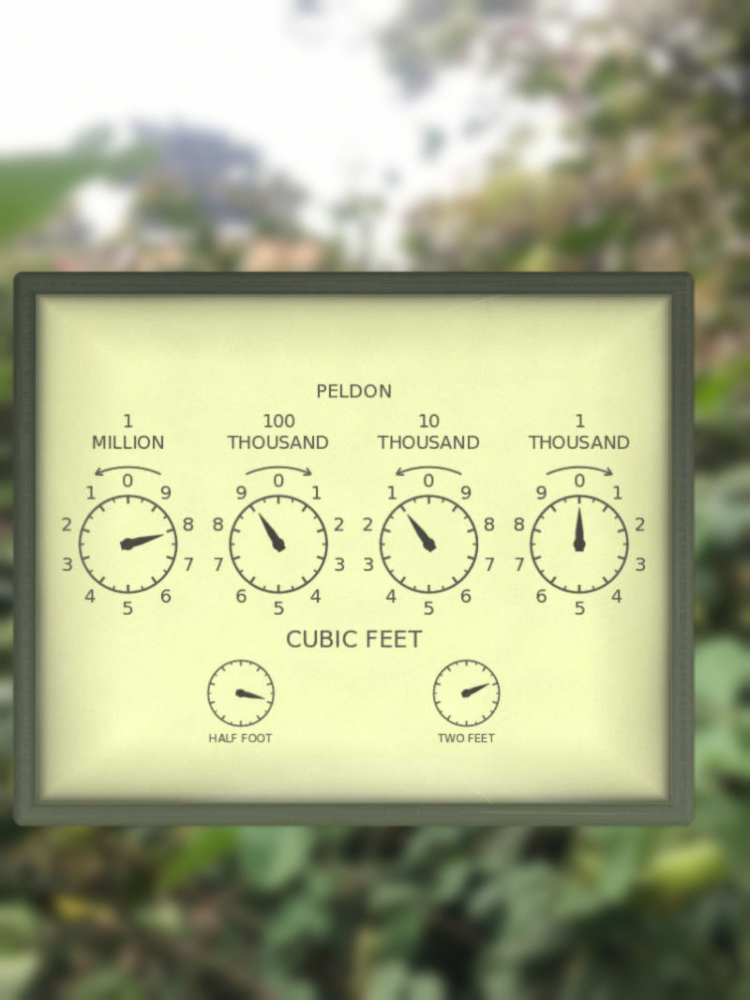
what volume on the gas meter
791000 ft³
